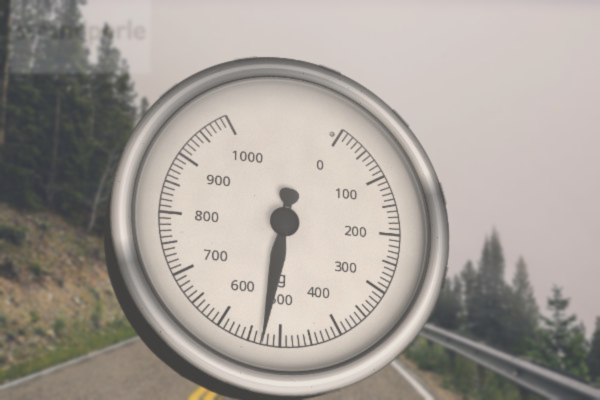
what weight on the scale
530 g
